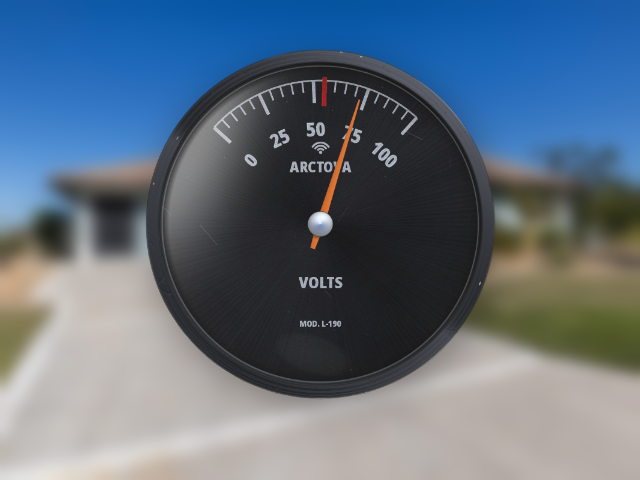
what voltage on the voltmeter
72.5 V
